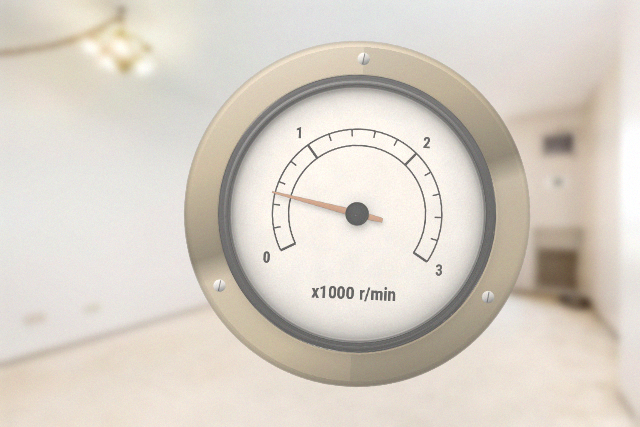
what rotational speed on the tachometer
500 rpm
